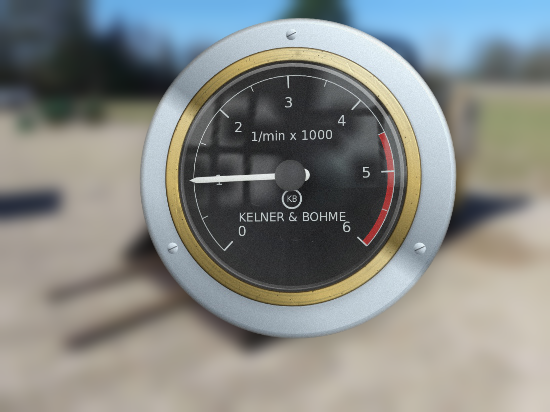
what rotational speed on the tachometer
1000 rpm
